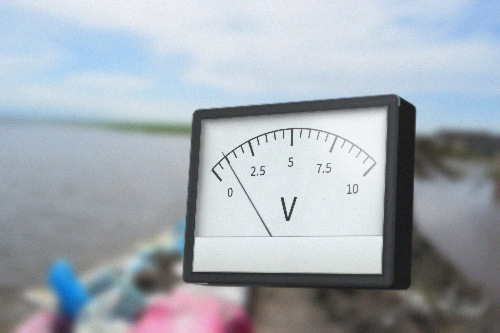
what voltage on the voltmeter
1 V
